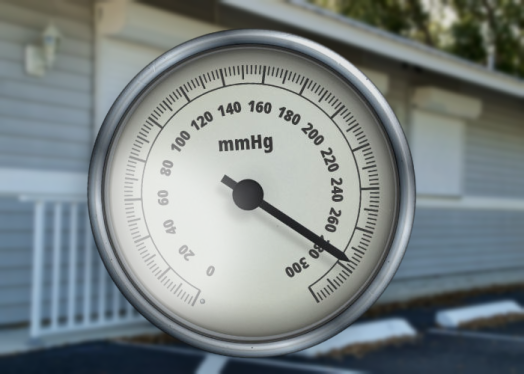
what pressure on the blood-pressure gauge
276 mmHg
